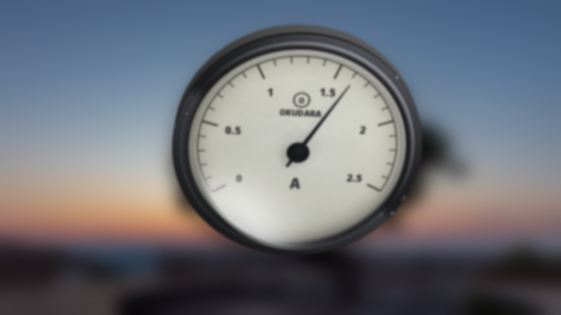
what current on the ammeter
1.6 A
